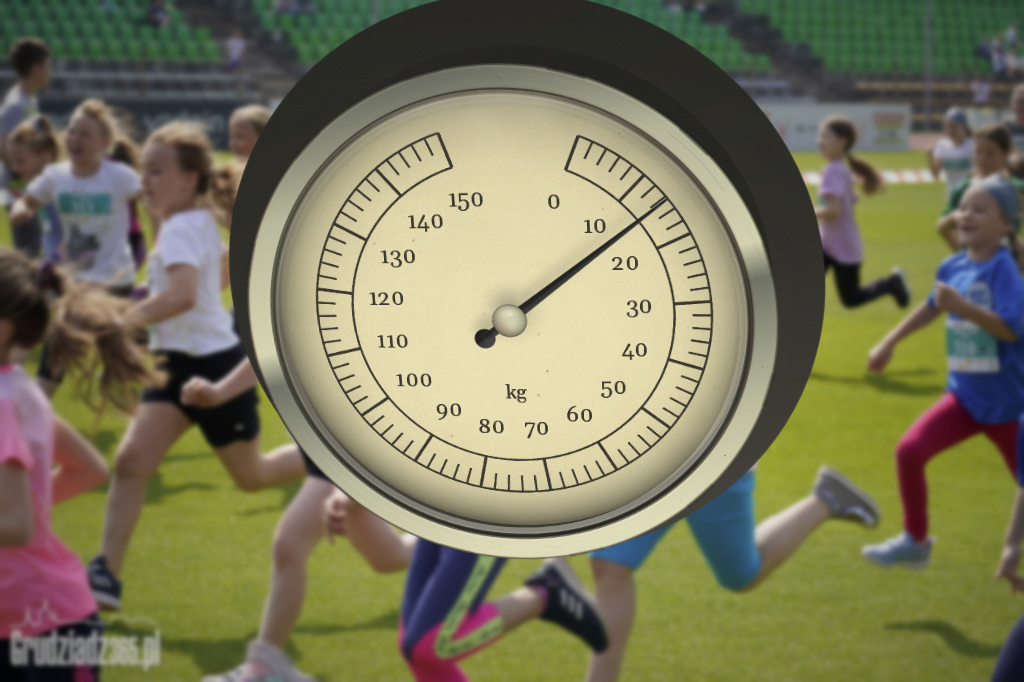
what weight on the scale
14 kg
